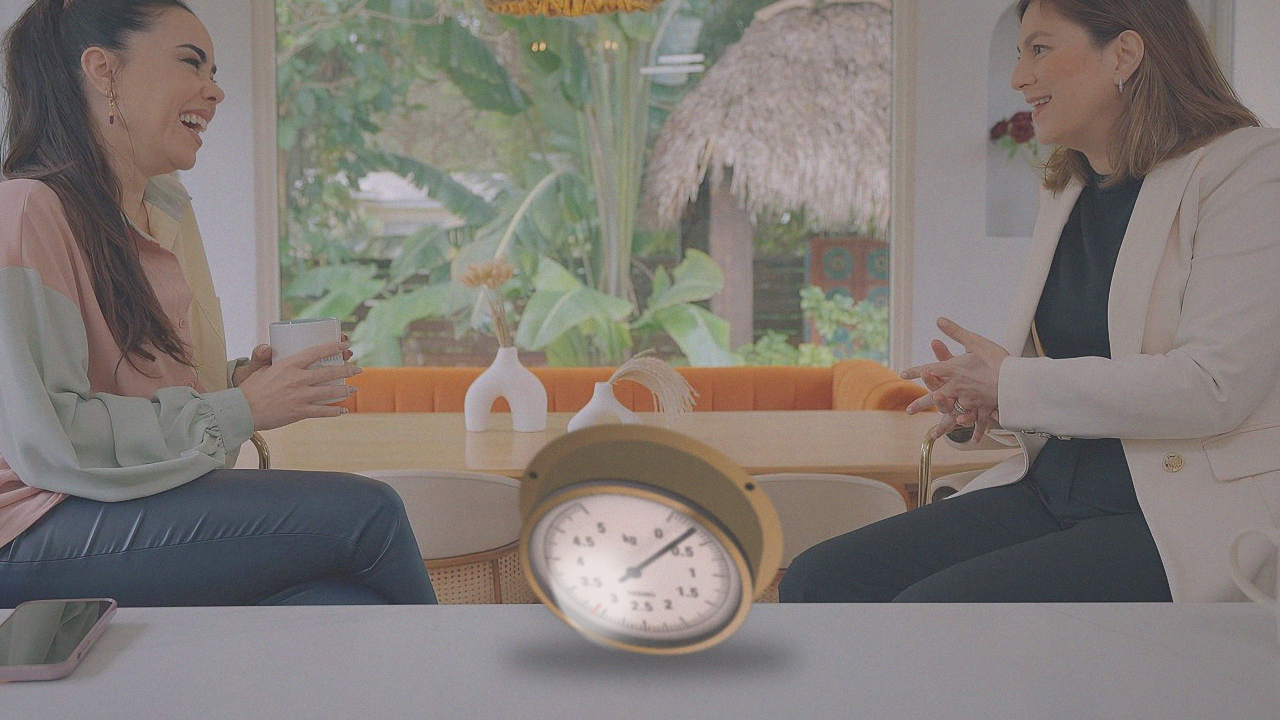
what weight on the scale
0.25 kg
